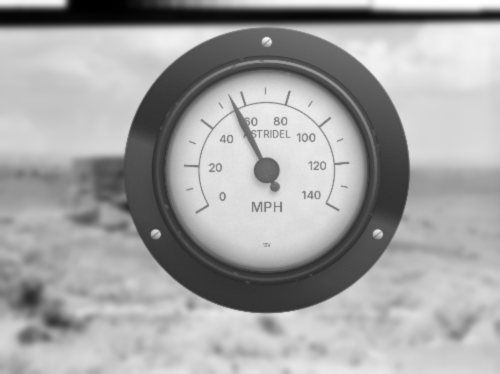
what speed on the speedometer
55 mph
